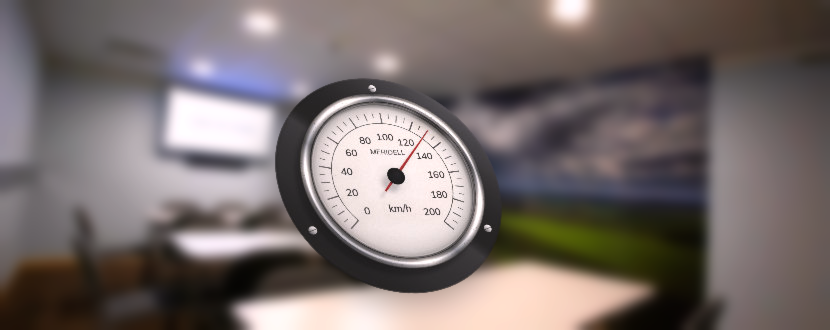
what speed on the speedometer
130 km/h
